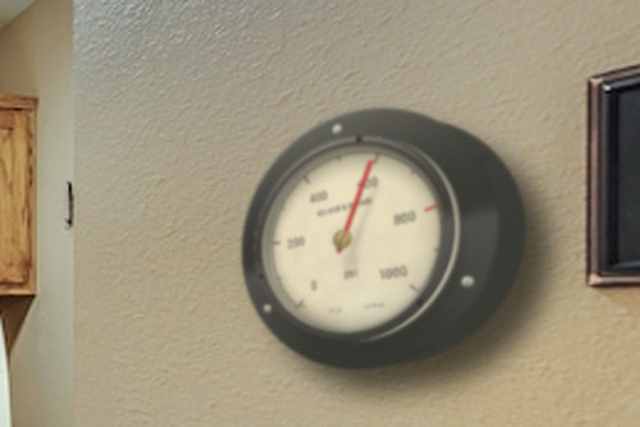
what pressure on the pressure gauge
600 psi
